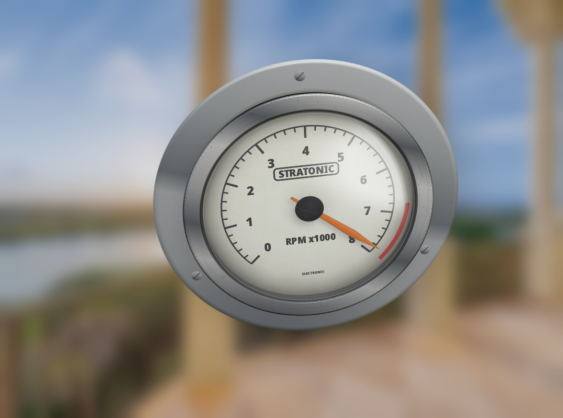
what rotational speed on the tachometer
7800 rpm
